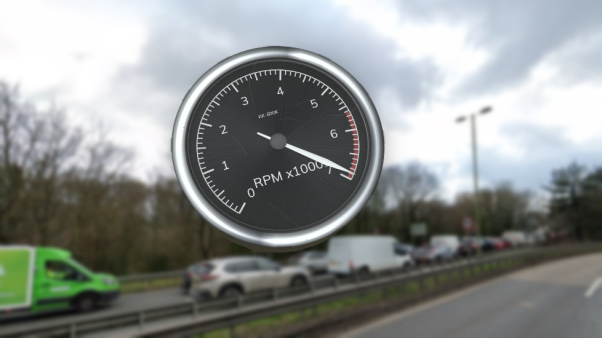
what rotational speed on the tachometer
6900 rpm
